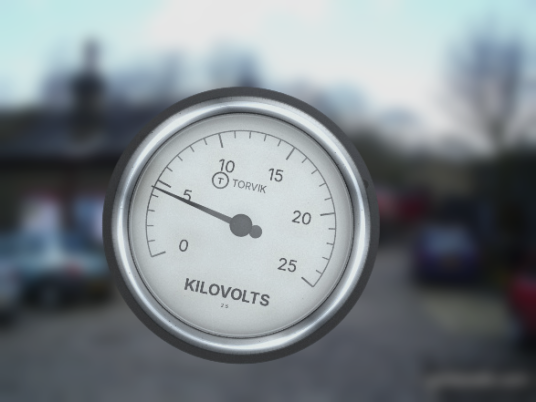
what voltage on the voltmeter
4.5 kV
